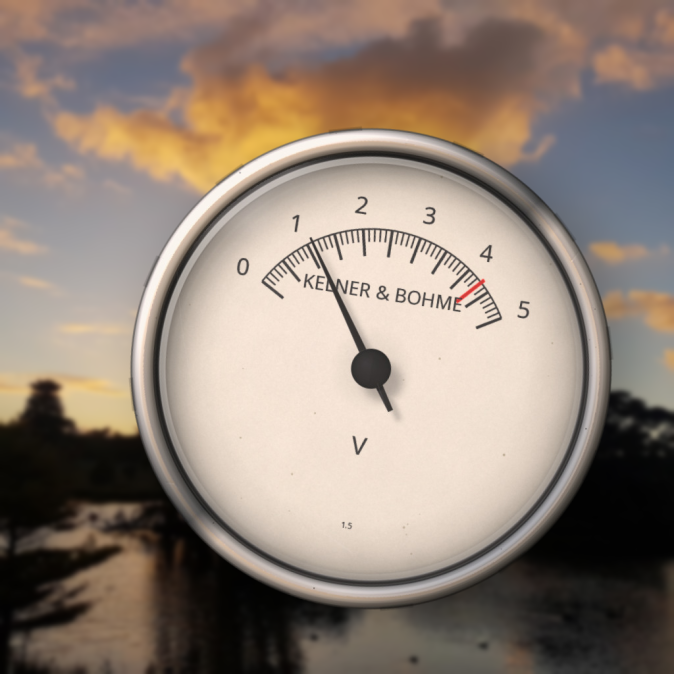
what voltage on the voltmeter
1.1 V
